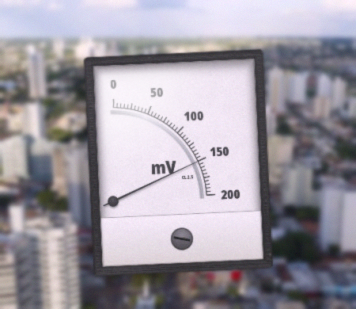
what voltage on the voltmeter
150 mV
